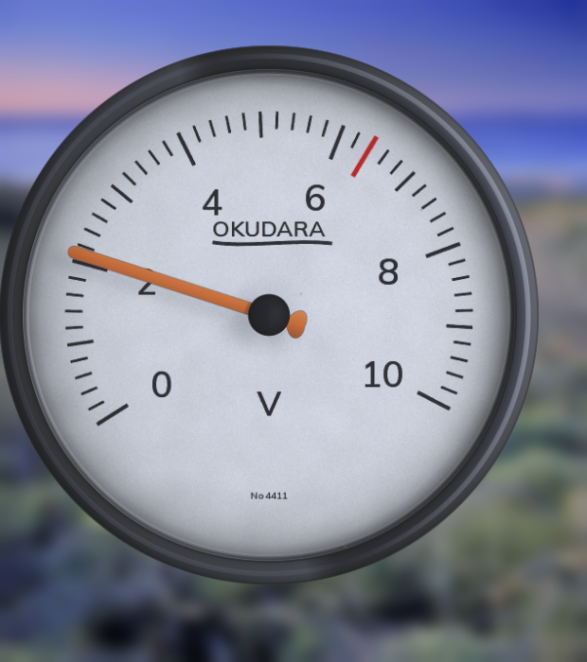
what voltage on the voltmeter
2.1 V
